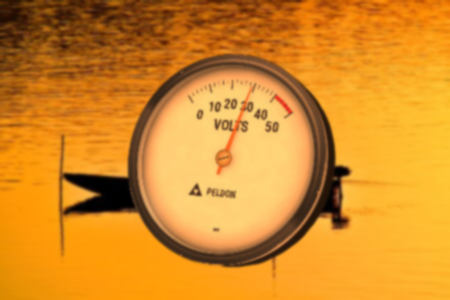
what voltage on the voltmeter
30 V
